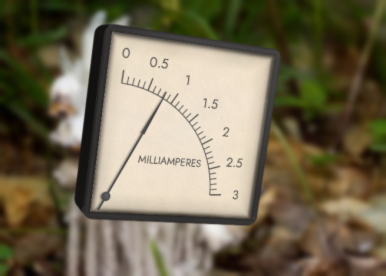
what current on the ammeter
0.8 mA
